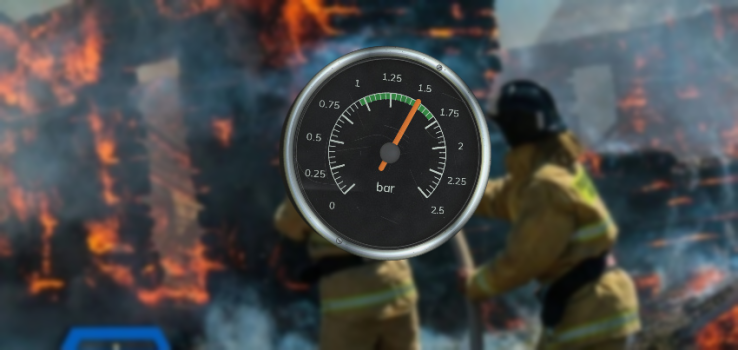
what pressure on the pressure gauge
1.5 bar
